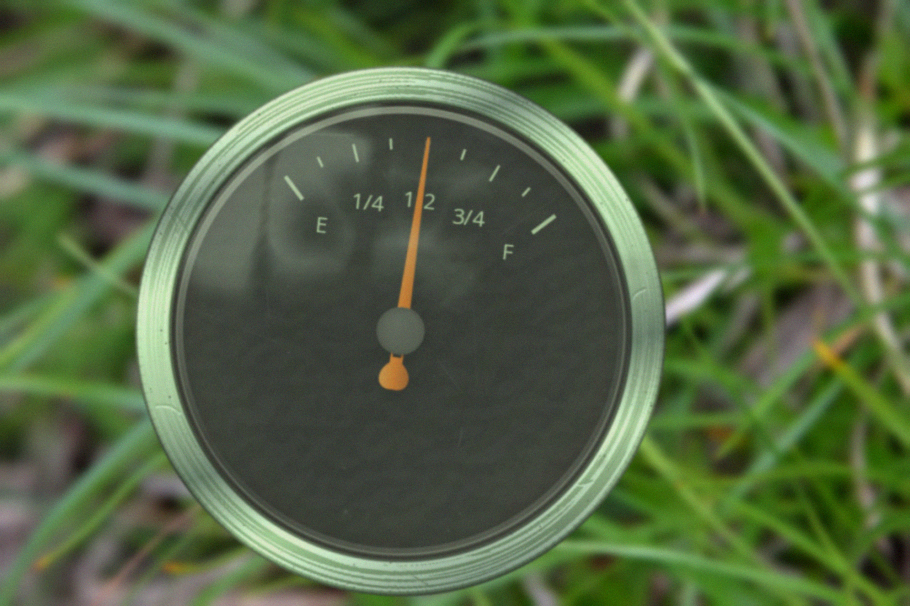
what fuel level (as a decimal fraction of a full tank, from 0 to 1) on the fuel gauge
0.5
